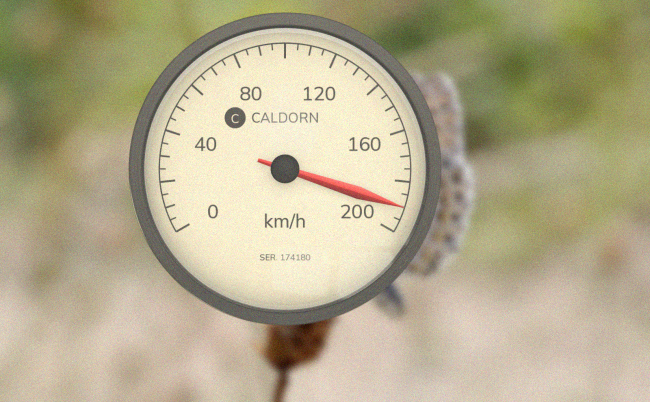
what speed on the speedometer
190 km/h
